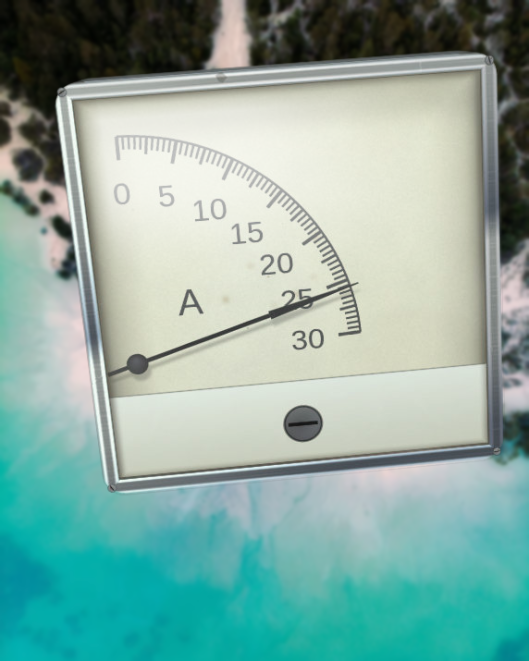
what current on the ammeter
25.5 A
